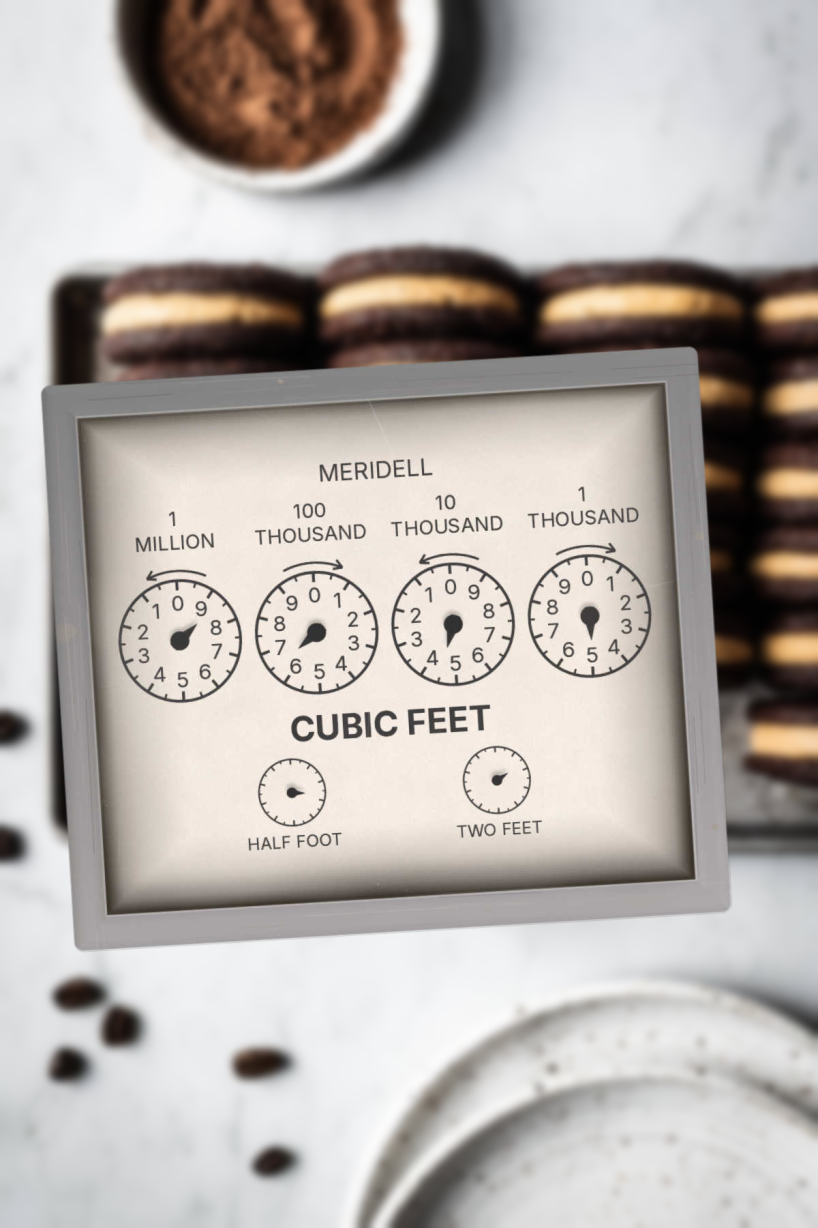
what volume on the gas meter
864500 ft³
